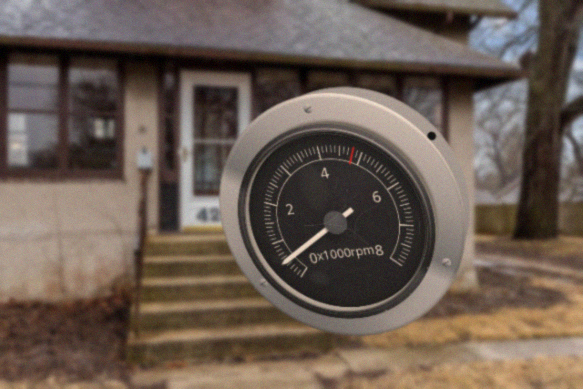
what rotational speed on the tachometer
500 rpm
